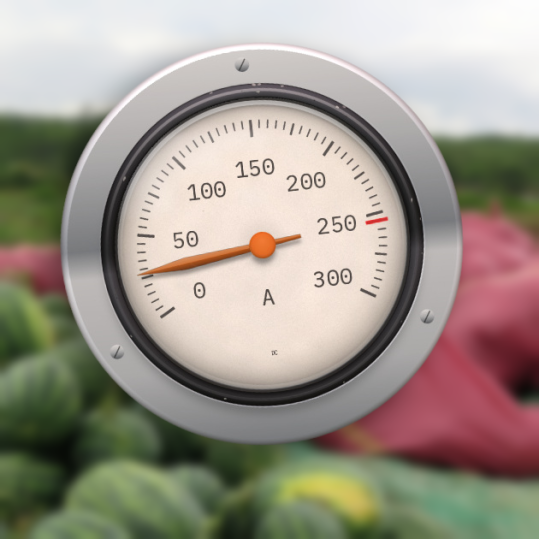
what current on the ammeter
27.5 A
